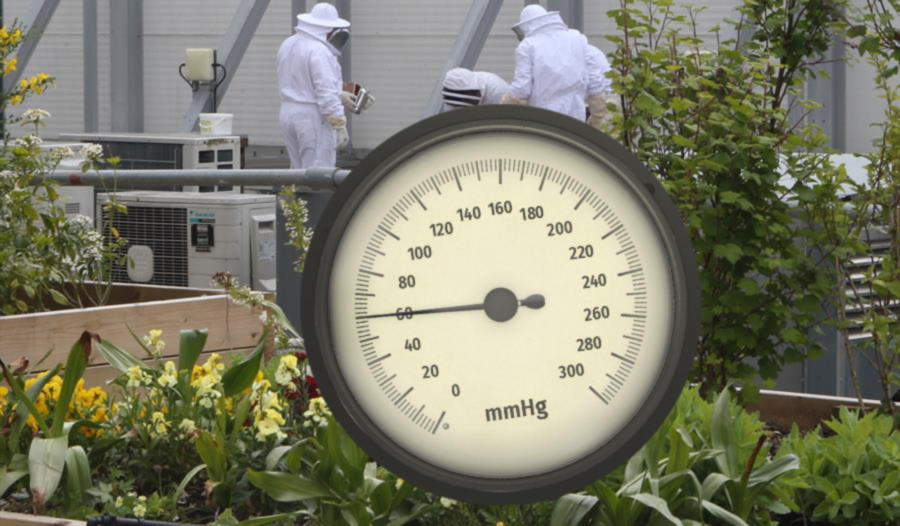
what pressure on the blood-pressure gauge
60 mmHg
